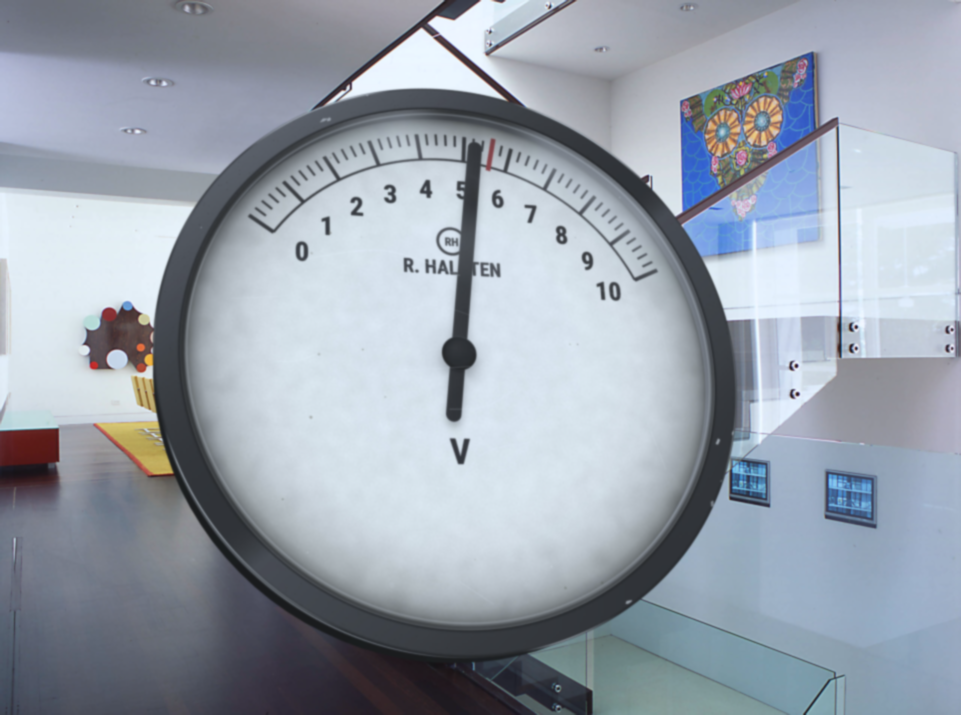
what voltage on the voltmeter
5.2 V
